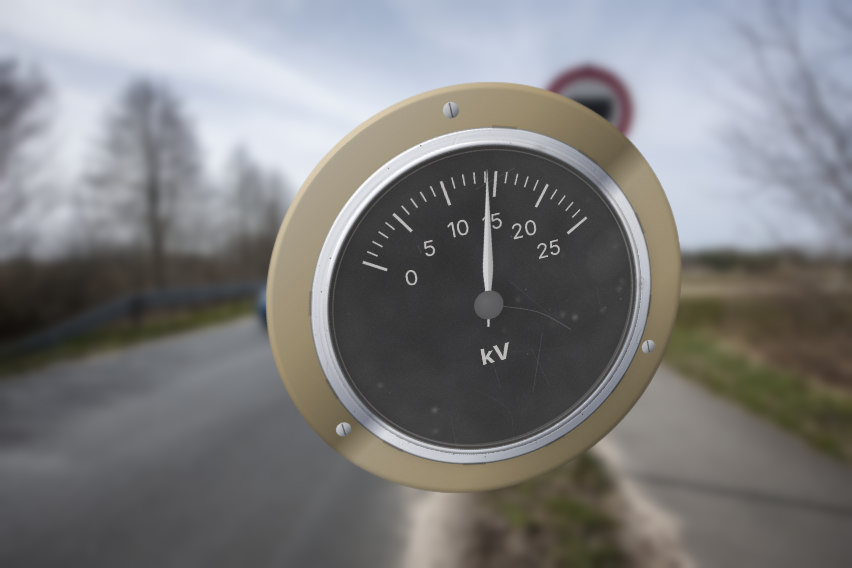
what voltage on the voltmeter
14 kV
